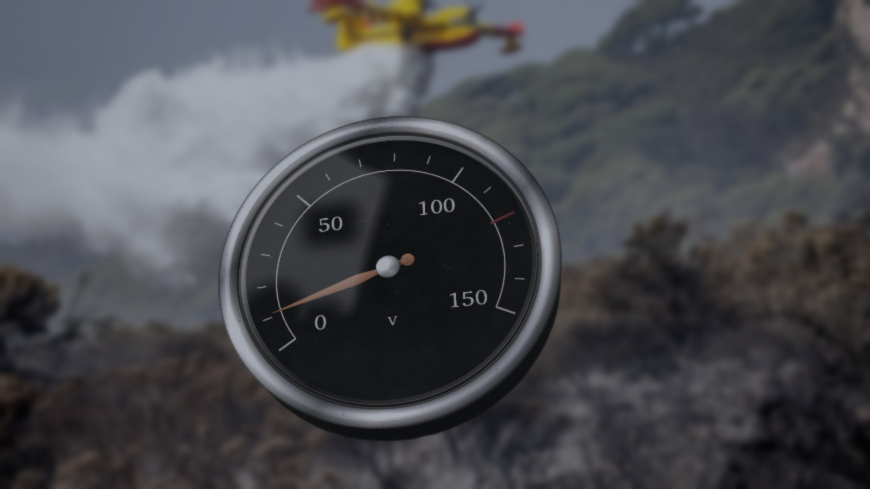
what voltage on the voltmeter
10 V
